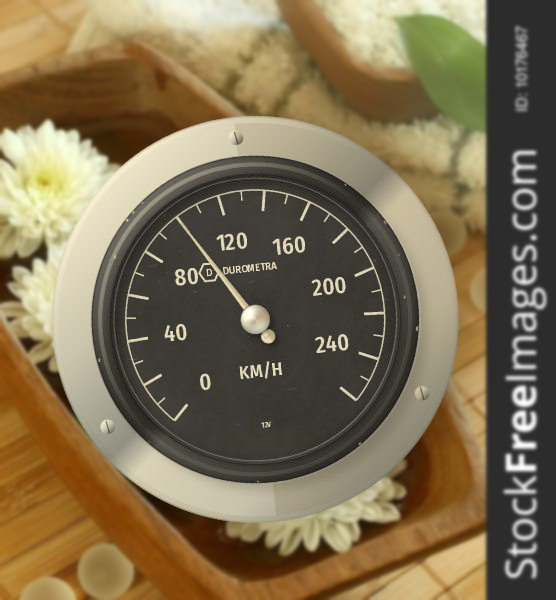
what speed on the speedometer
100 km/h
